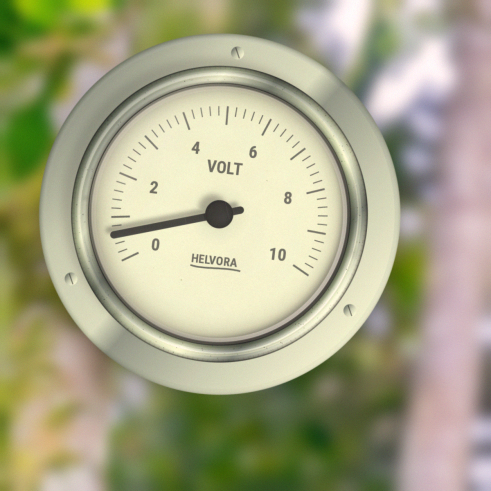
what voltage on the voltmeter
0.6 V
